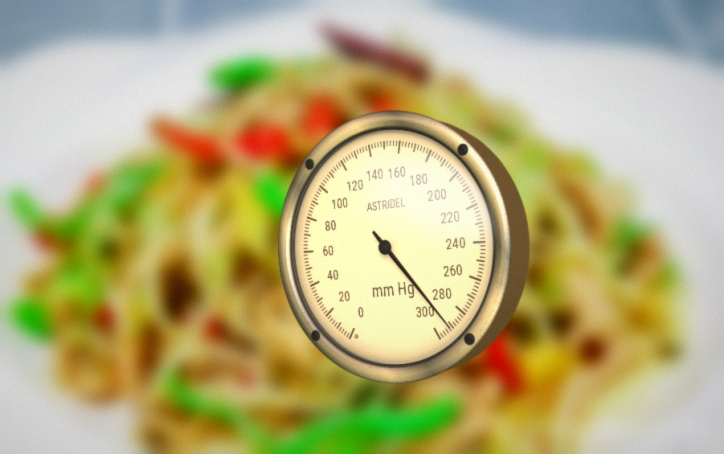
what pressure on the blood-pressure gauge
290 mmHg
